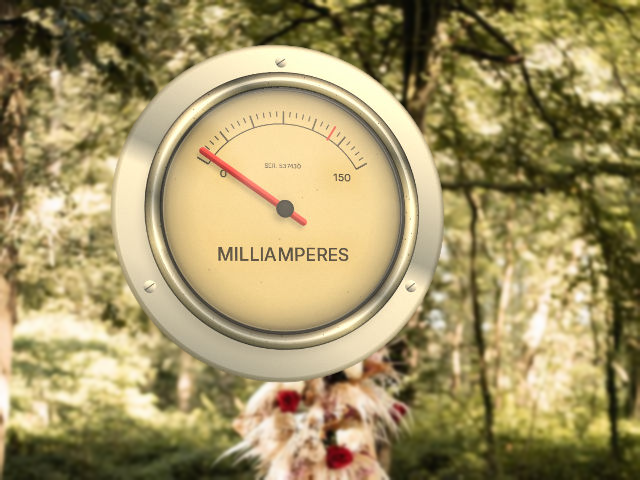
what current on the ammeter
5 mA
